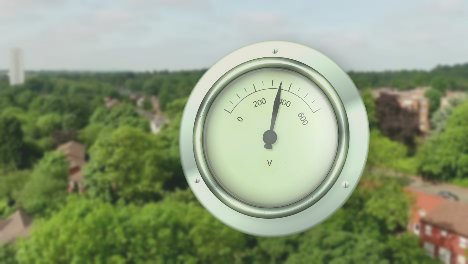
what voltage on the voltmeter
350 V
